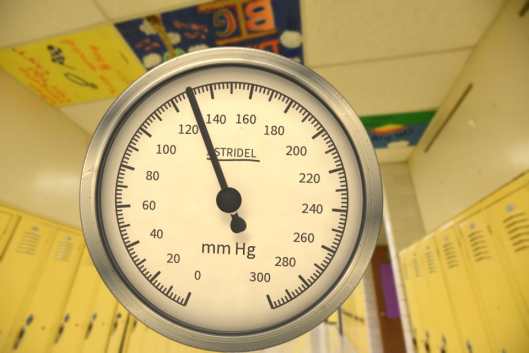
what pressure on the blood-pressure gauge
130 mmHg
